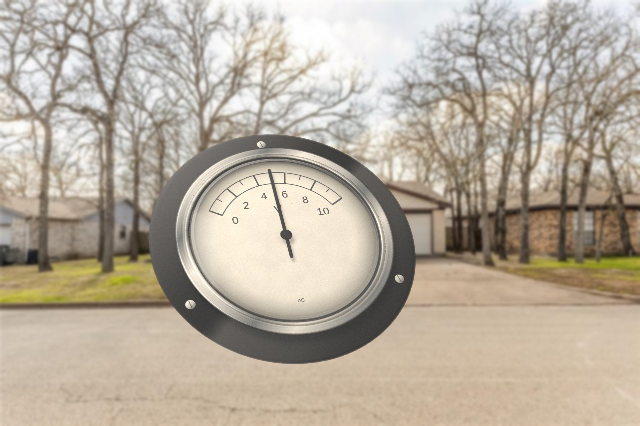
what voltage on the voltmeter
5 V
